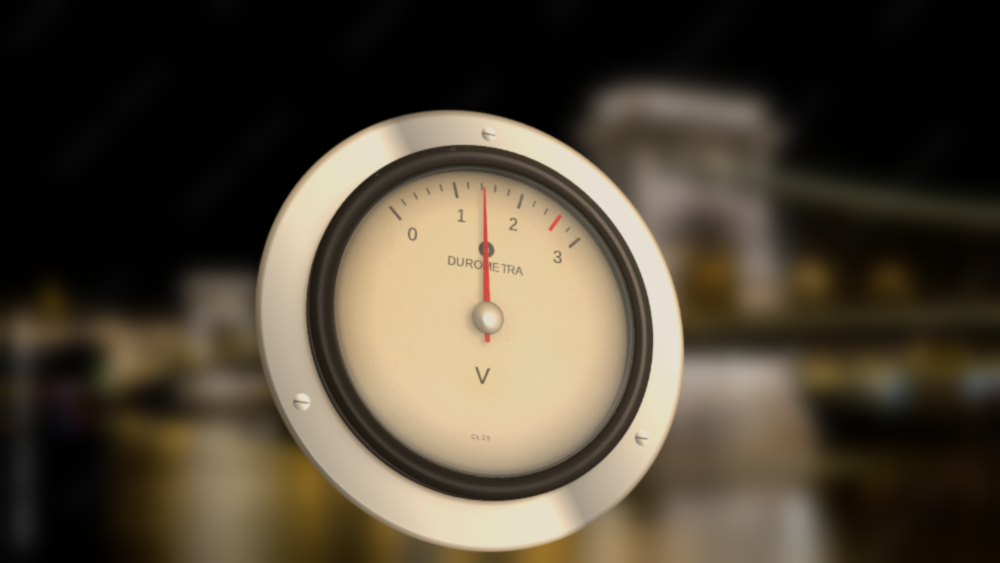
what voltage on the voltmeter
1.4 V
